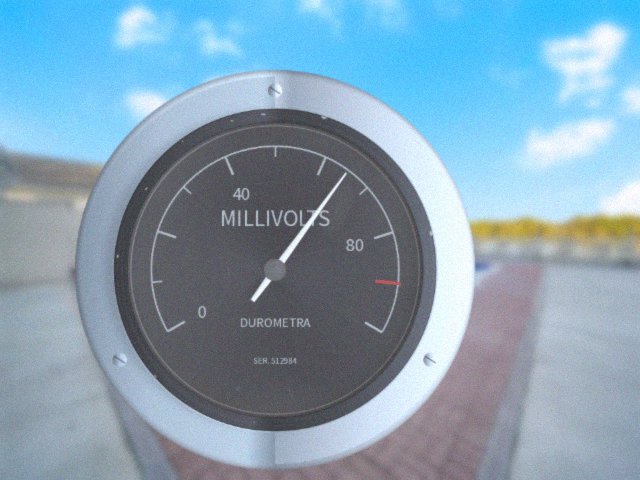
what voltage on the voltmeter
65 mV
